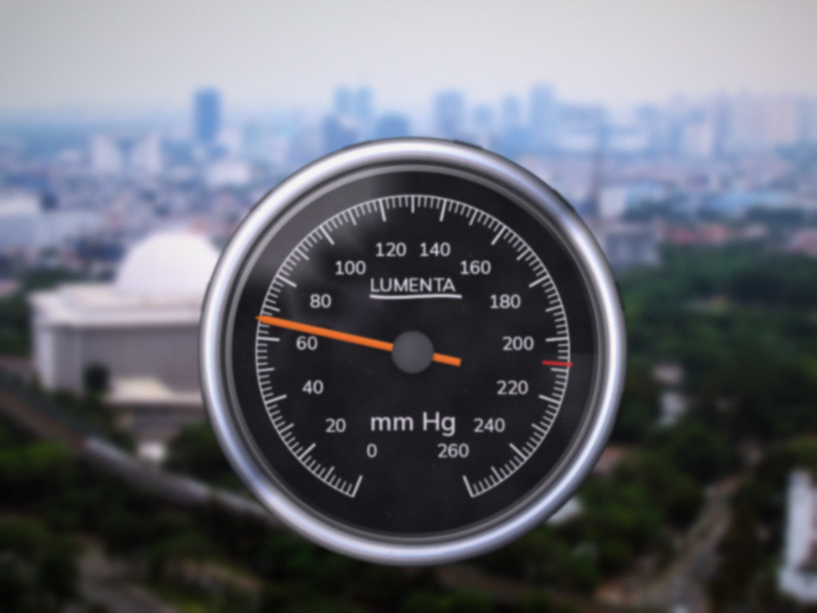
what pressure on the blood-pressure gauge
66 mmHg
